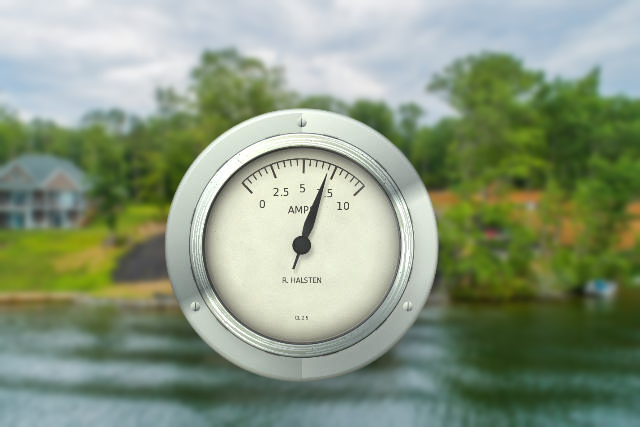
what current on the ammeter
7 A
